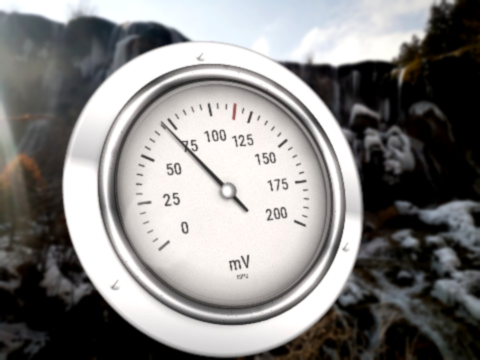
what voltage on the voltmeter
70 mV
